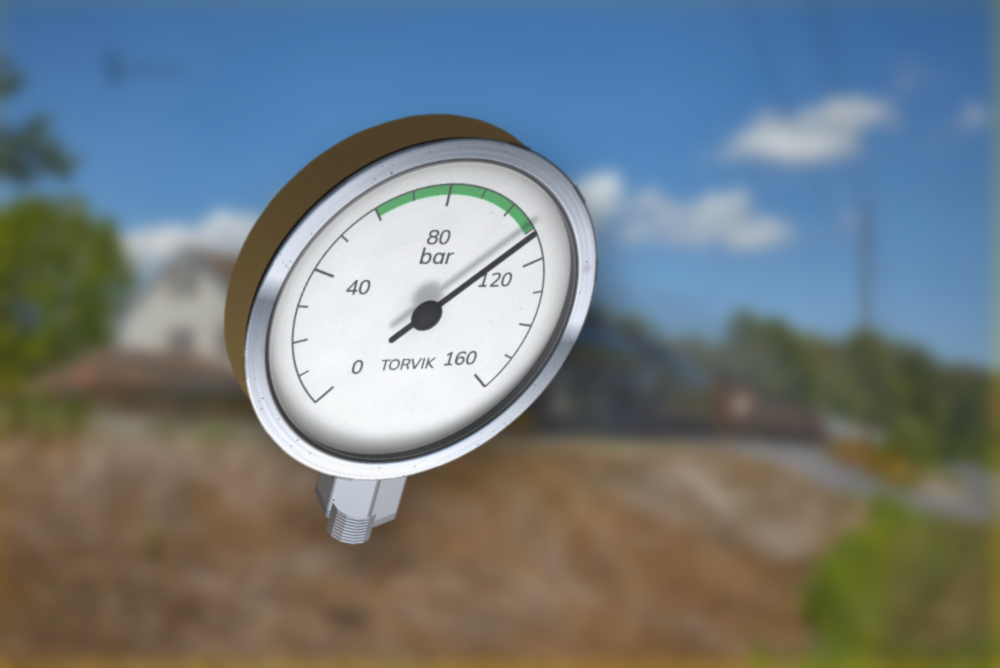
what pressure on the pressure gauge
110 bar
